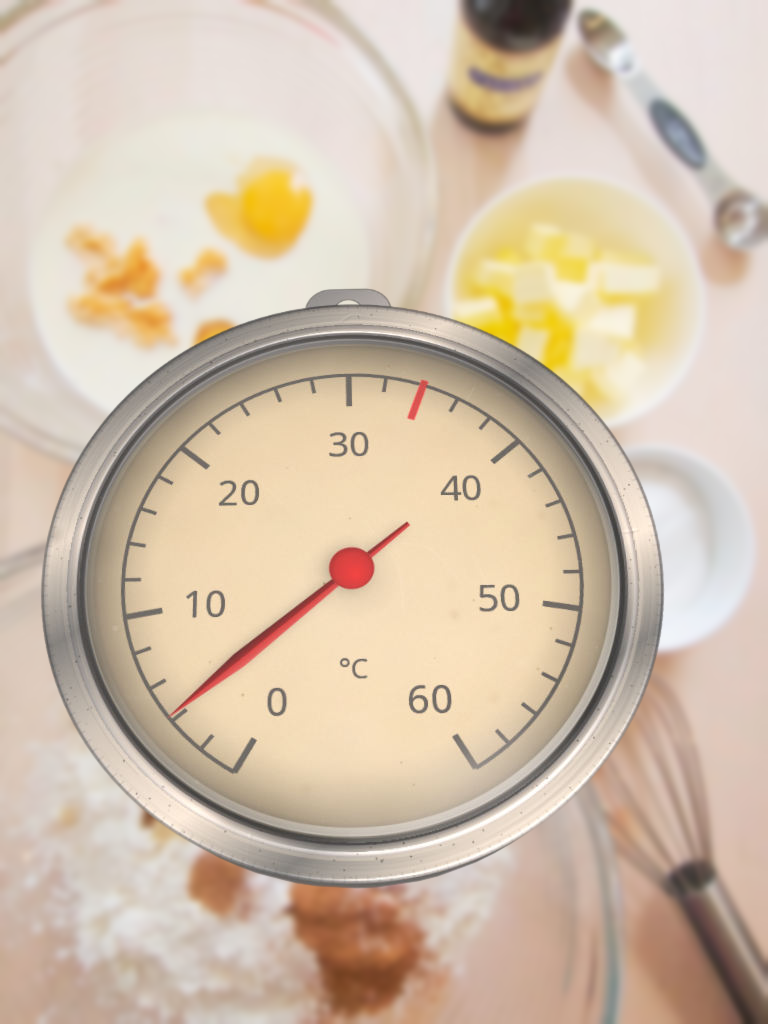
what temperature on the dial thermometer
4 °C
